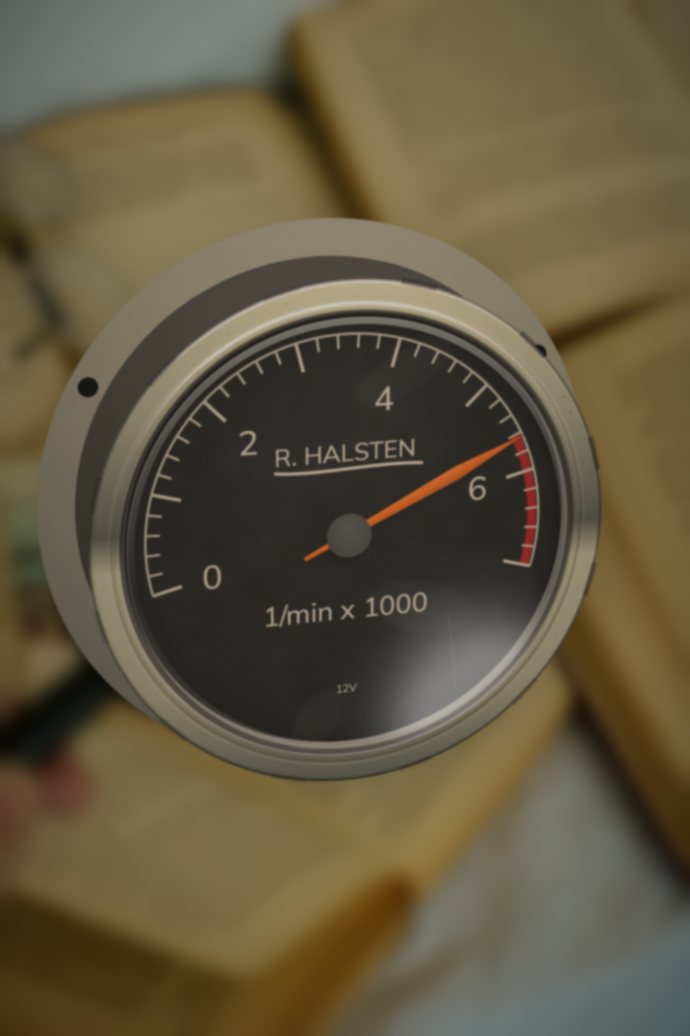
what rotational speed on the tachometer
5600 rpm
